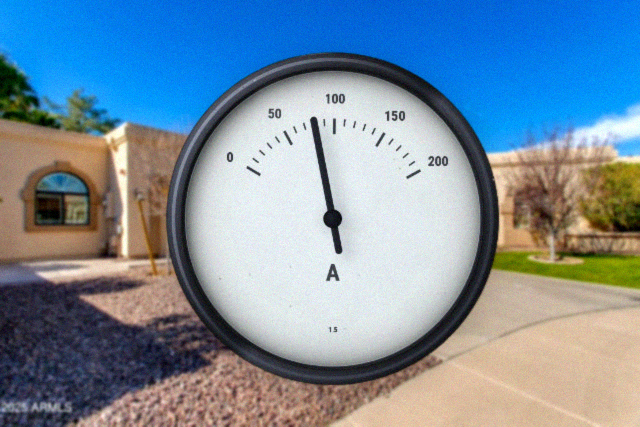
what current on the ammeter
80 A
